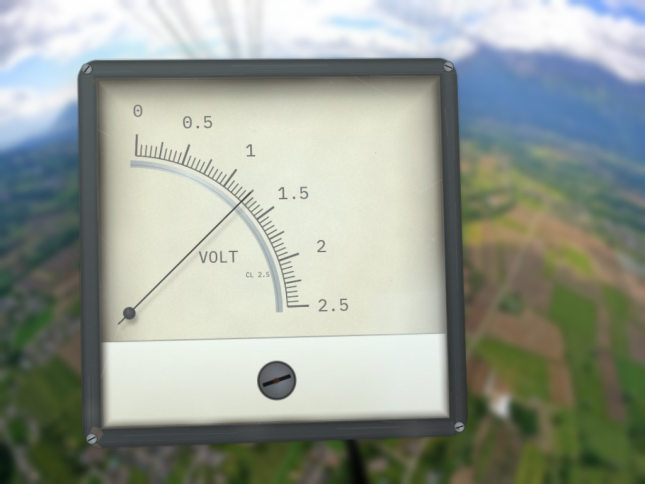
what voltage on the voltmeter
1.25 V
